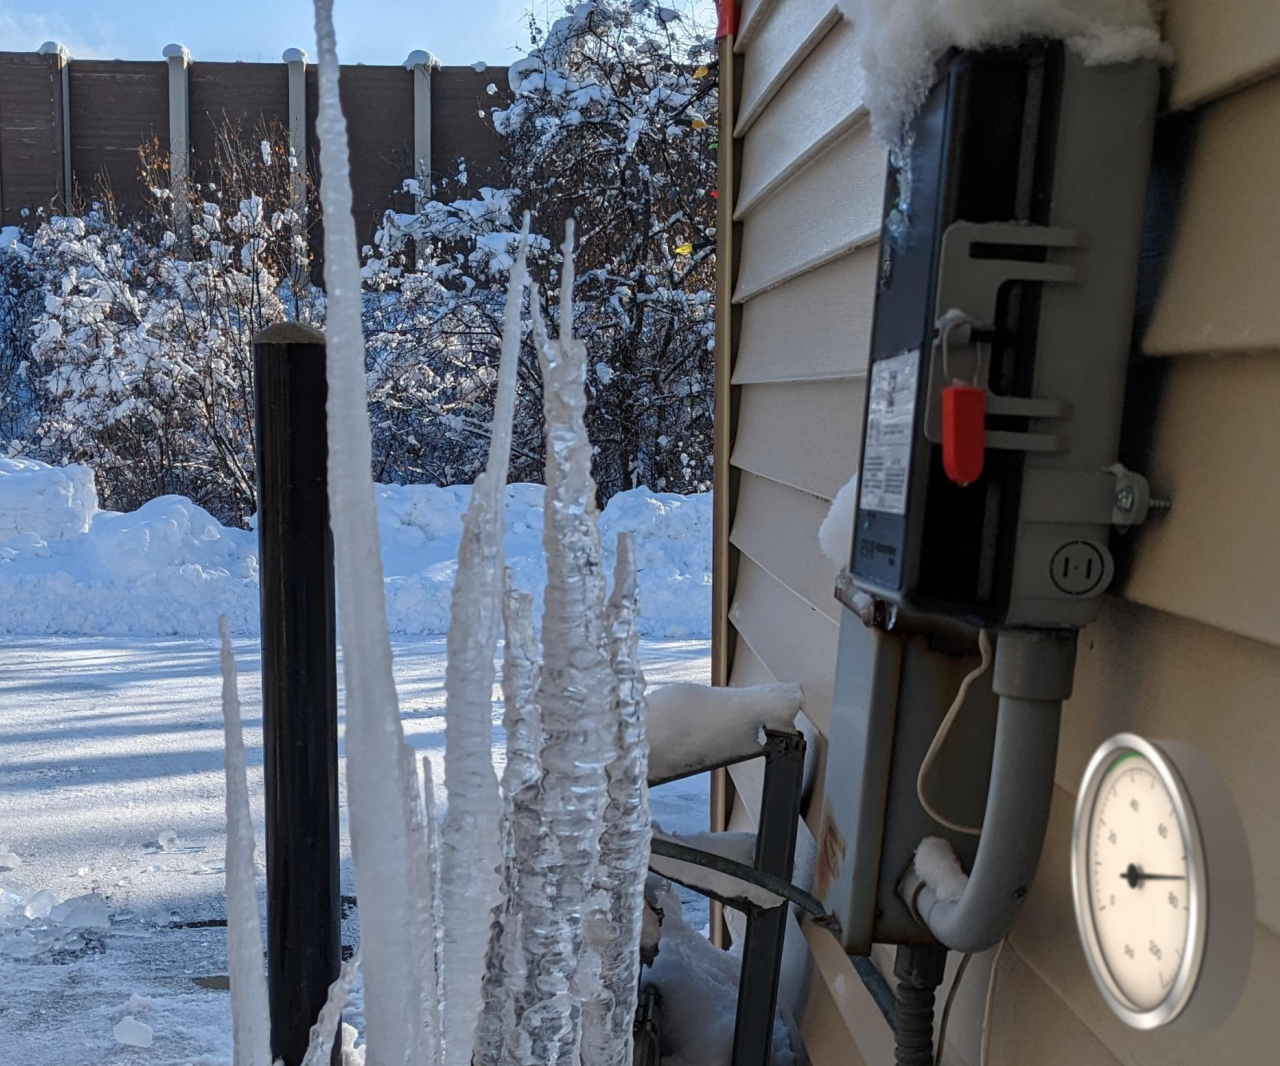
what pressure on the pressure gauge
74 psi
